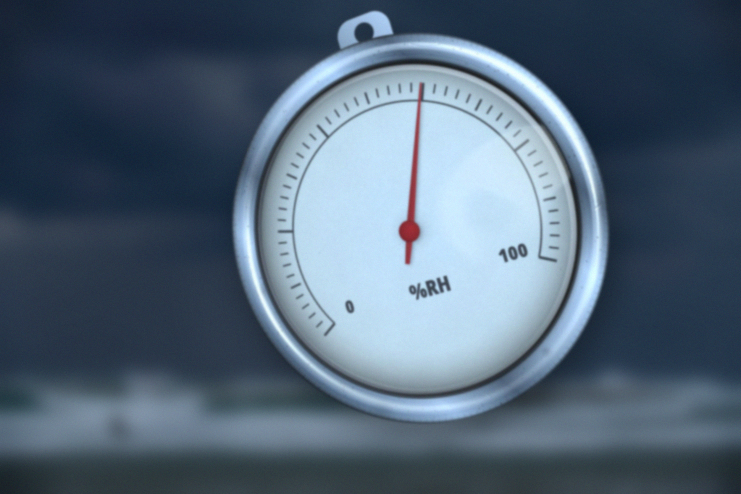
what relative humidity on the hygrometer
60 %
